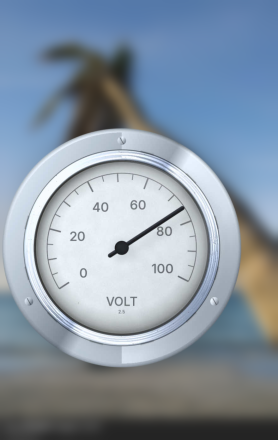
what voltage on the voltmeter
75 V
